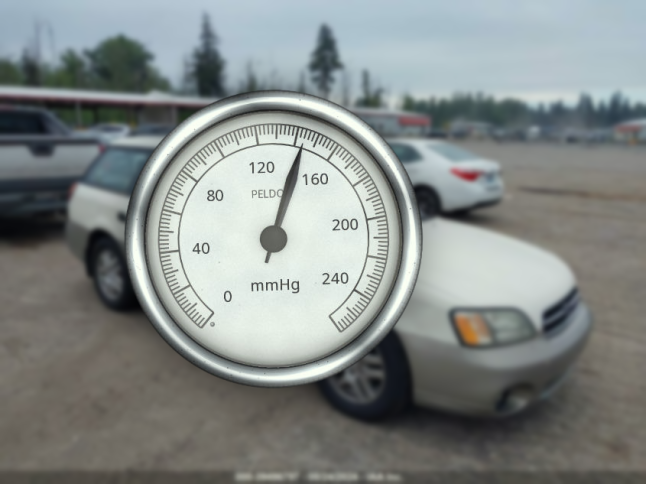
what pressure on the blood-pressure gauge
144 mmHg
